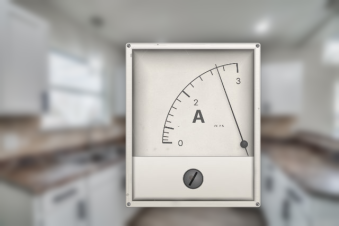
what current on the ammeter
2.7 A
